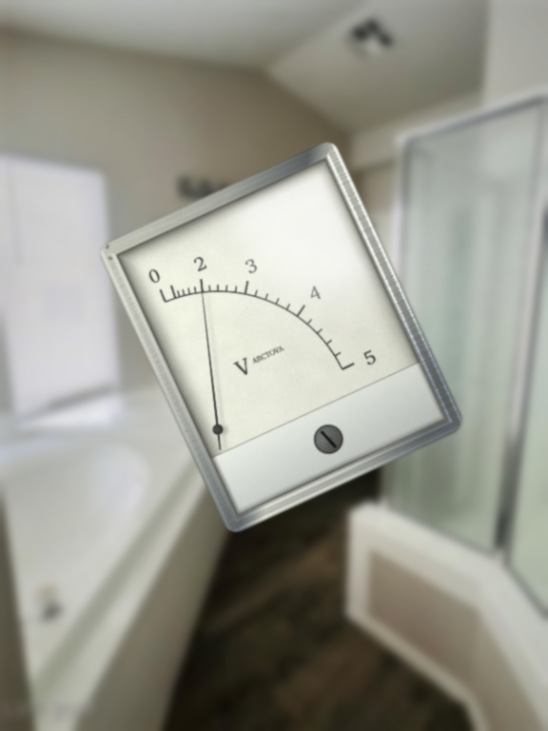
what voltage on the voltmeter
2 V
